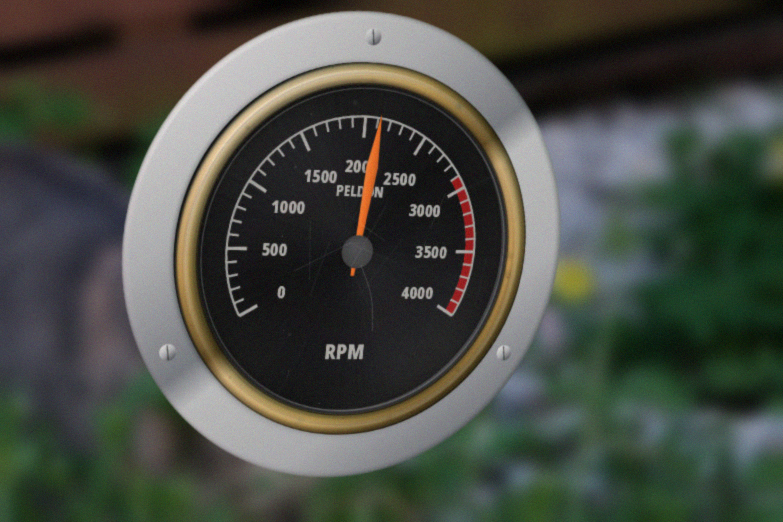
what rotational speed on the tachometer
2100 rpm
